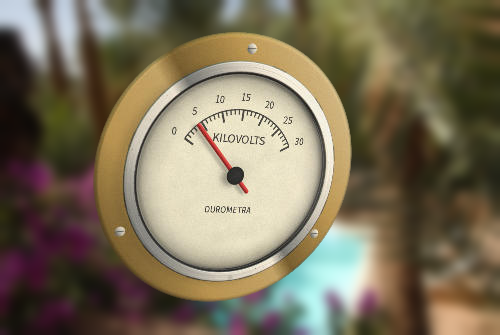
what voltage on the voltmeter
4 kV
